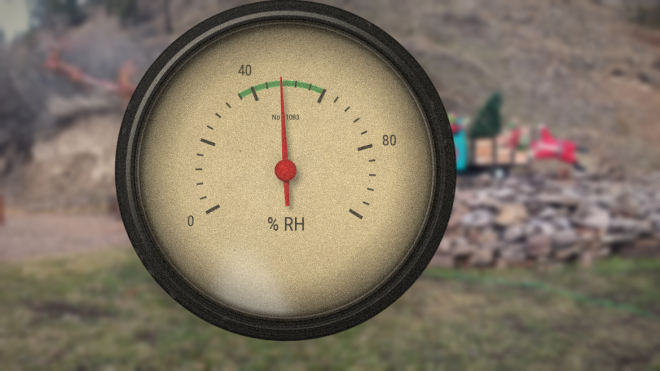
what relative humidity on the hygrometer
48 %
